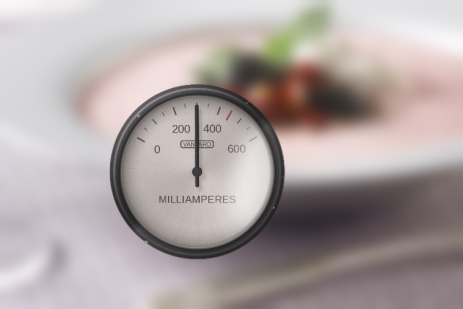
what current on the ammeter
300 mA
